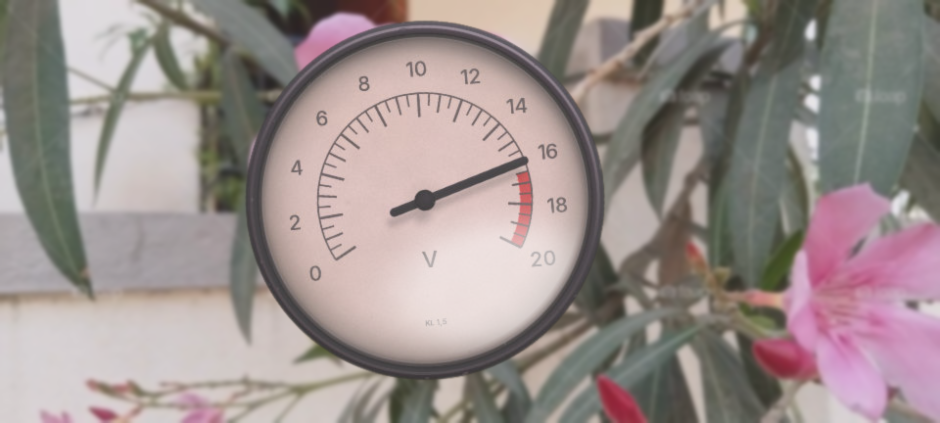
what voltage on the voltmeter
16 V
